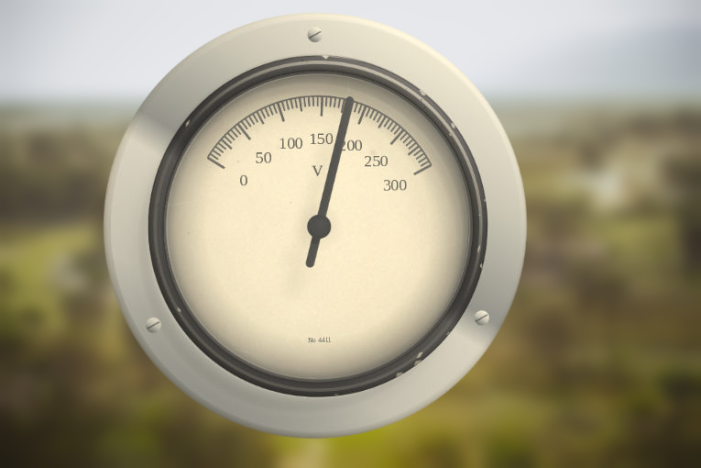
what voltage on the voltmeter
180 V
